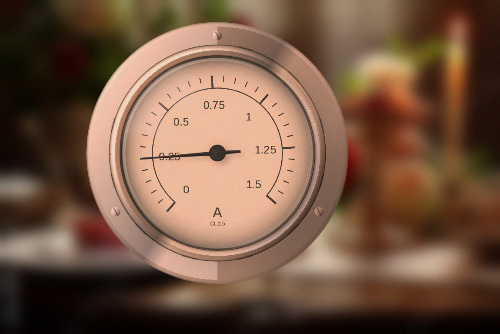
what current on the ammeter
0.25 A
